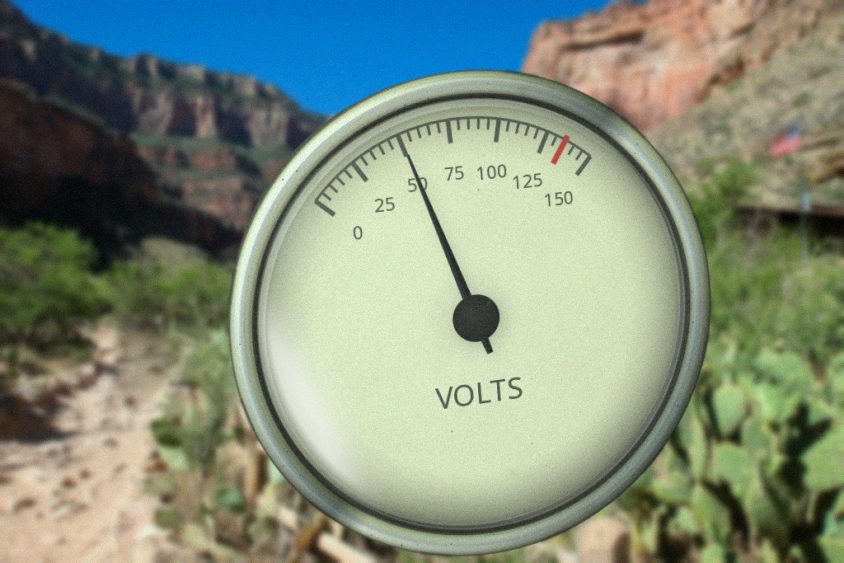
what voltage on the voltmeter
50 V
